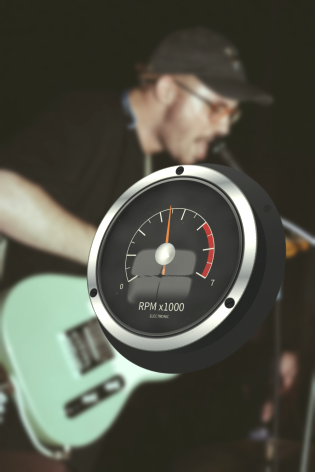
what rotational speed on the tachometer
3500 rpm
